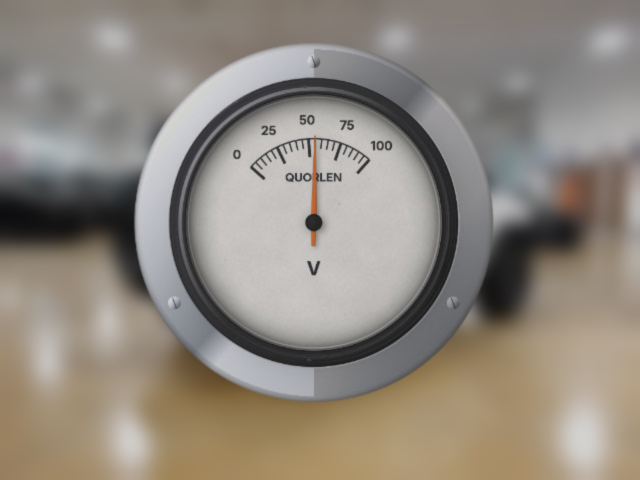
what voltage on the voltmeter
55 V
